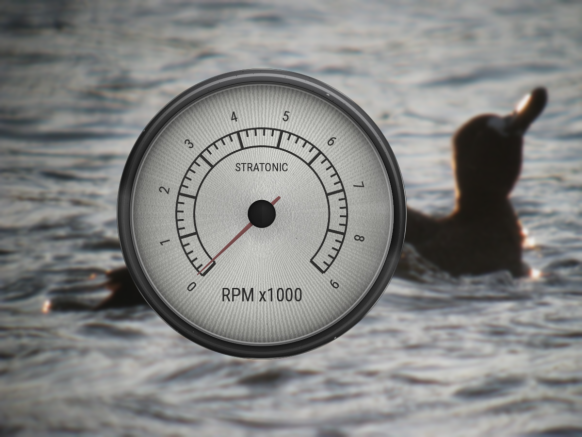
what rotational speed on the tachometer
100 rpm
